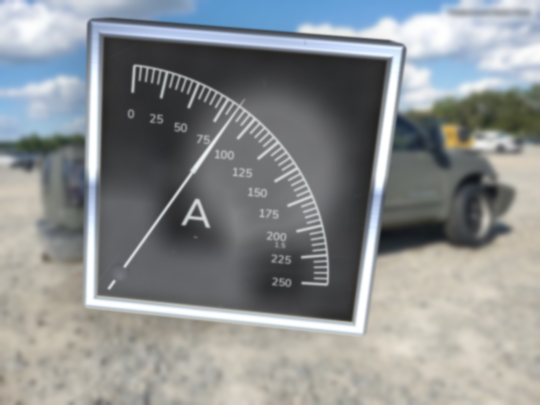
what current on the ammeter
85 A
